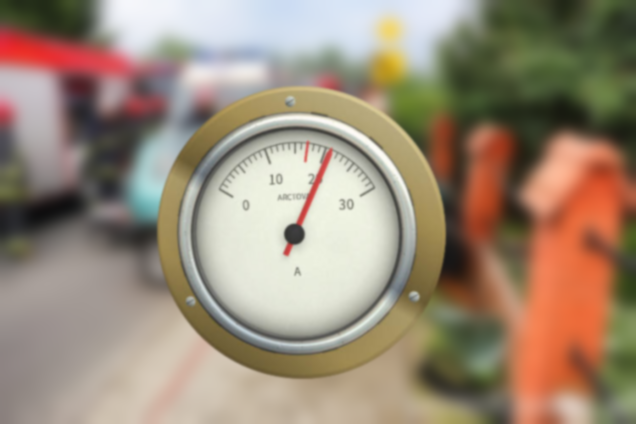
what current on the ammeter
21 A
